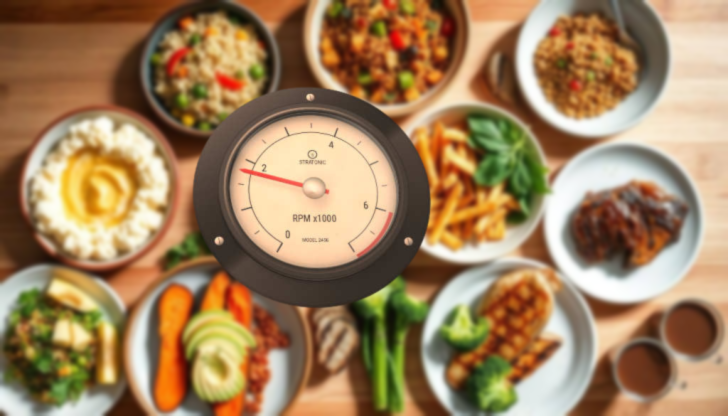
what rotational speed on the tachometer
1750 rpm
